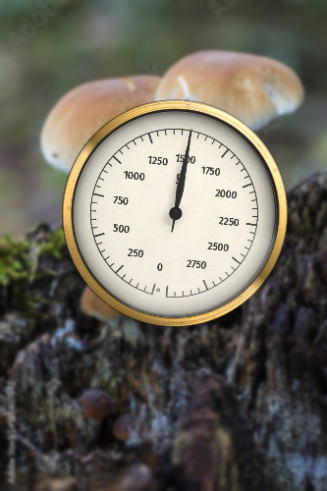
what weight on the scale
1500 g
